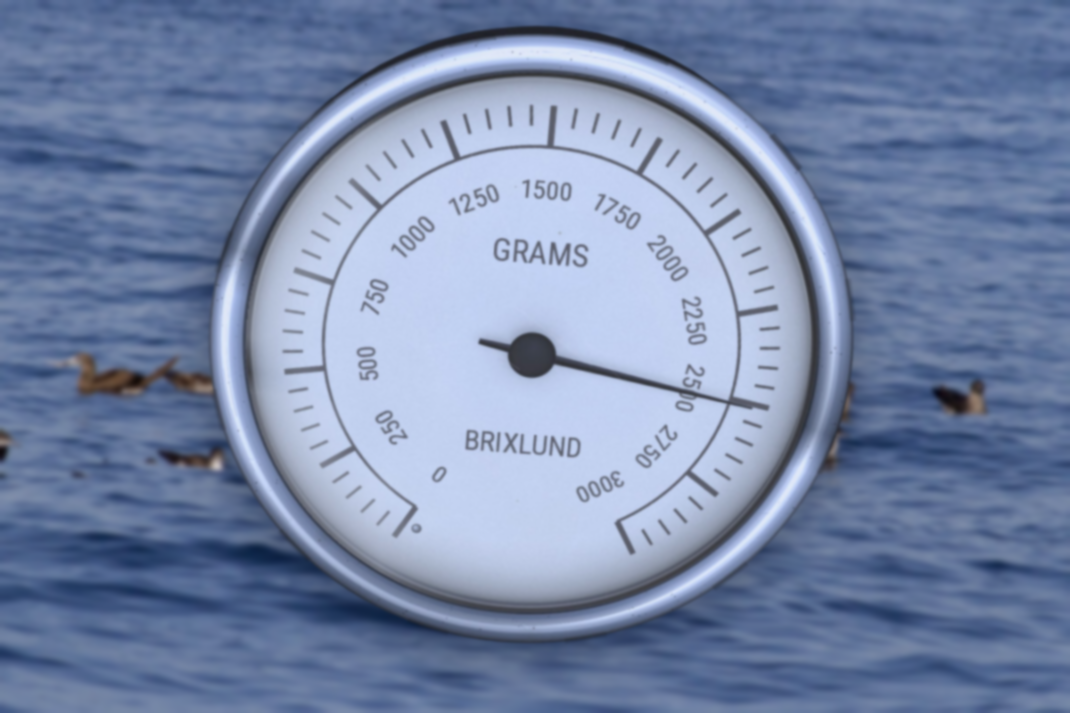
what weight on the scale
2500 g
